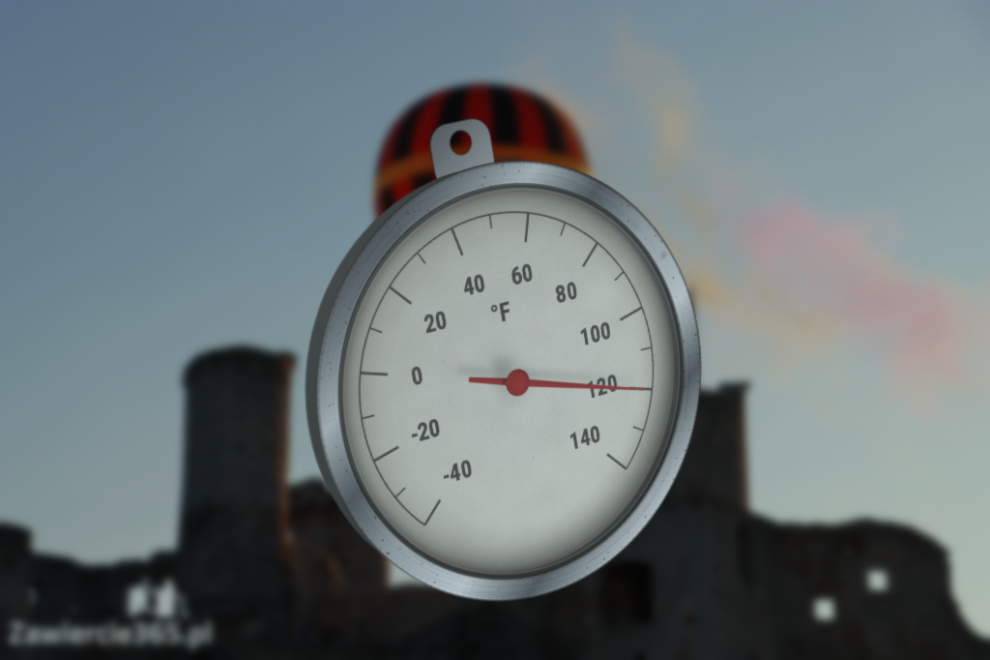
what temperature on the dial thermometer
120 °F
